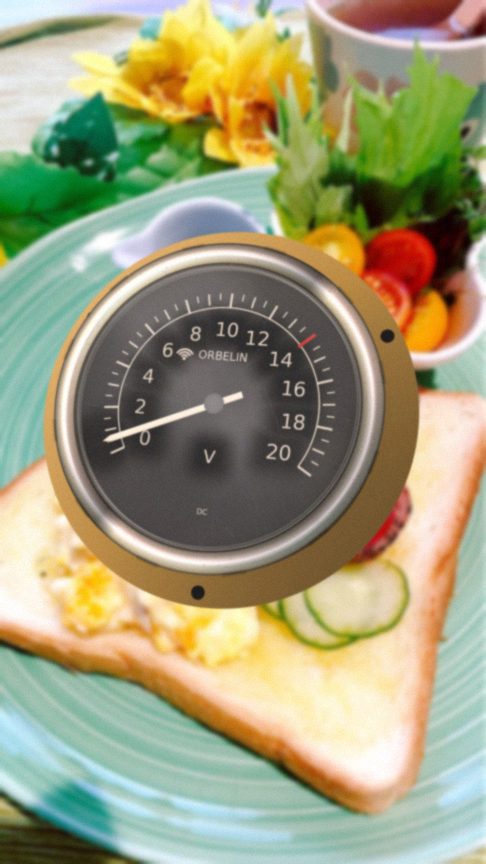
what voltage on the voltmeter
0.5 V
